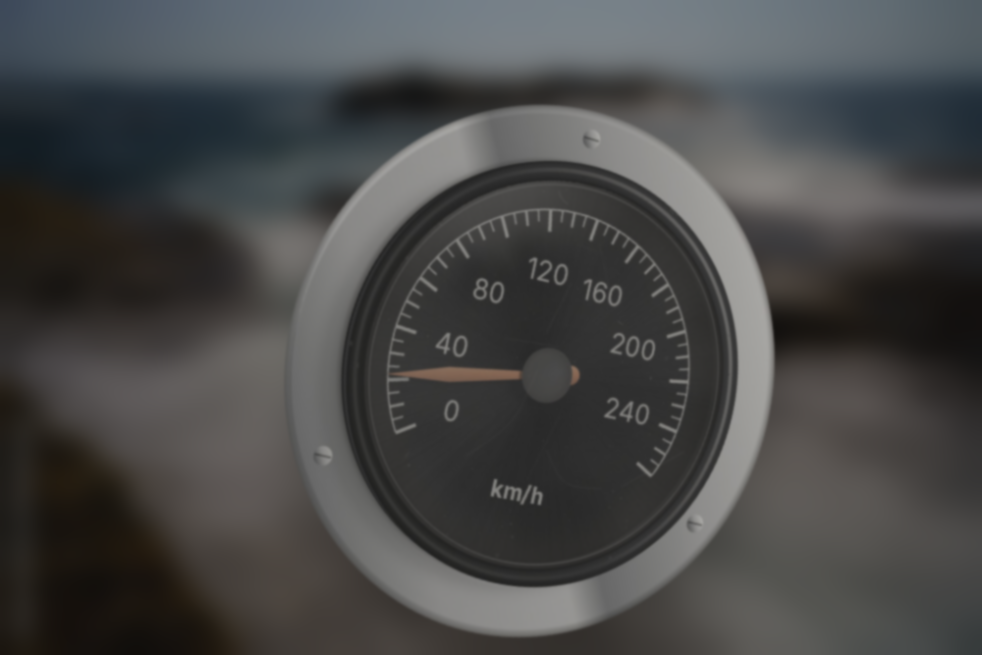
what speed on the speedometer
22.5 km/h
